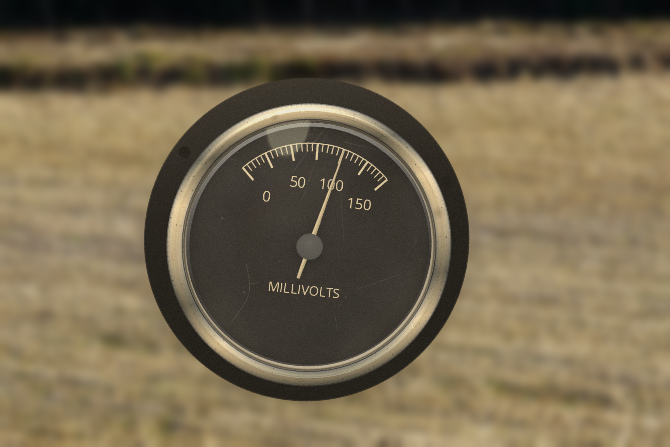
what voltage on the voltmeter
100 mV
